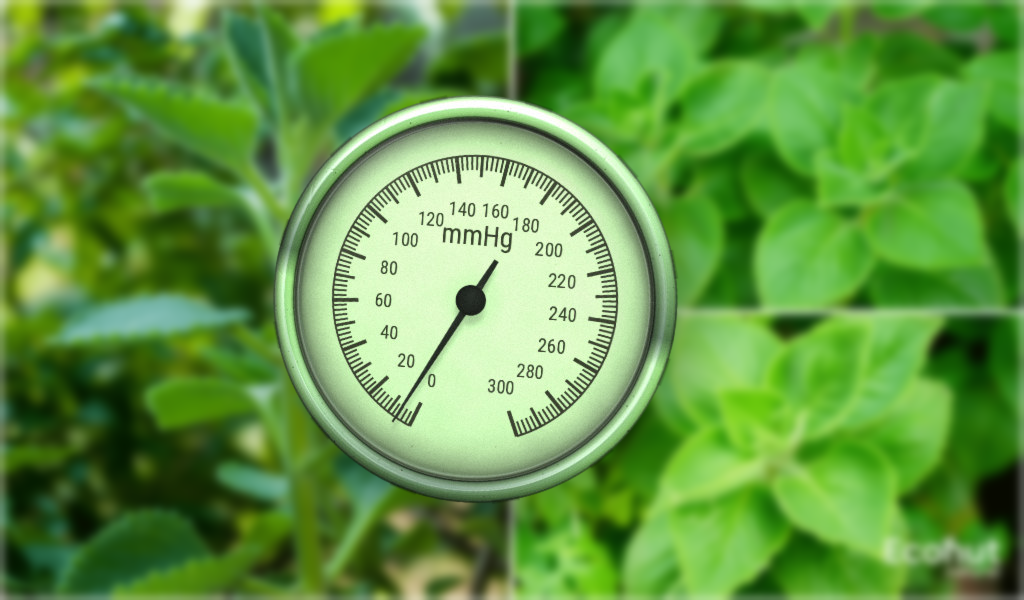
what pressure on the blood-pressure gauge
6 mmHg
